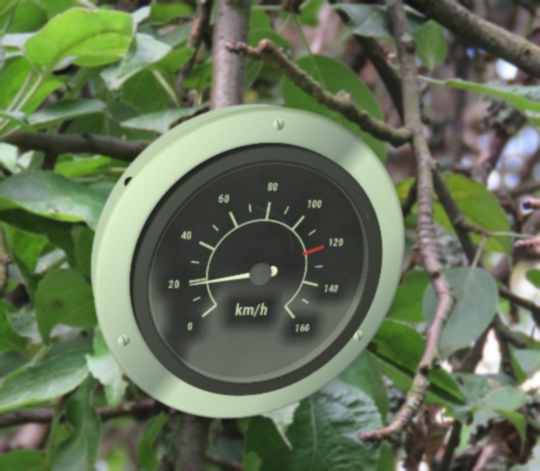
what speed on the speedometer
20 km/h
